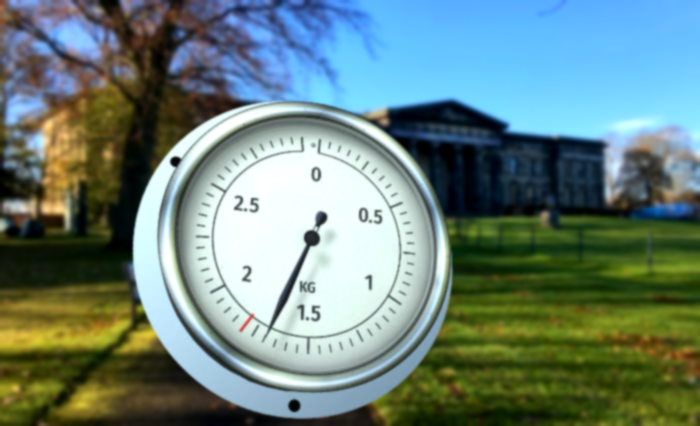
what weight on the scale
1.7 kg
